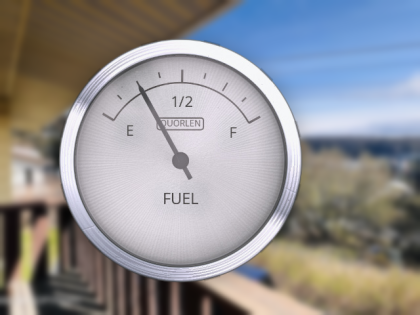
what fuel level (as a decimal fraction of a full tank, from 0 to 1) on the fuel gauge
0.25
